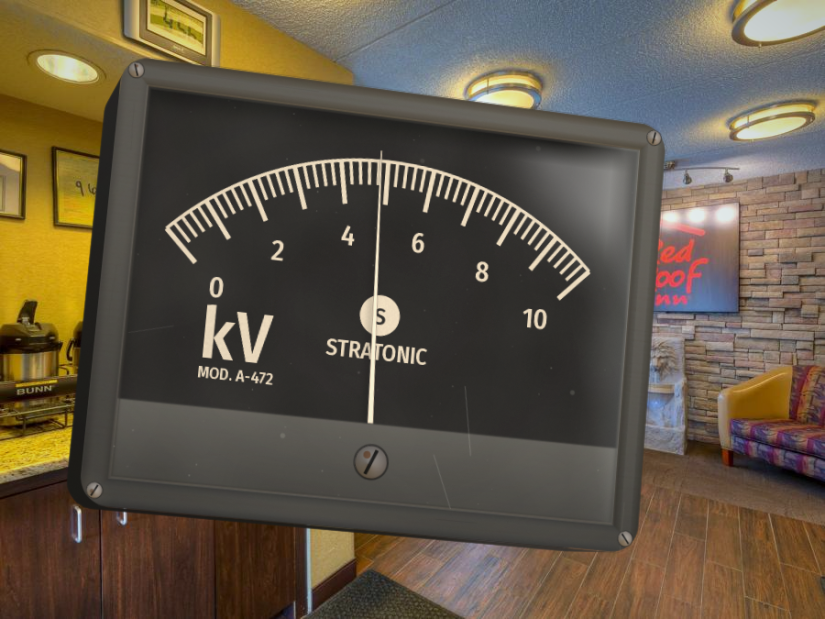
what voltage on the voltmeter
4.8 kV
